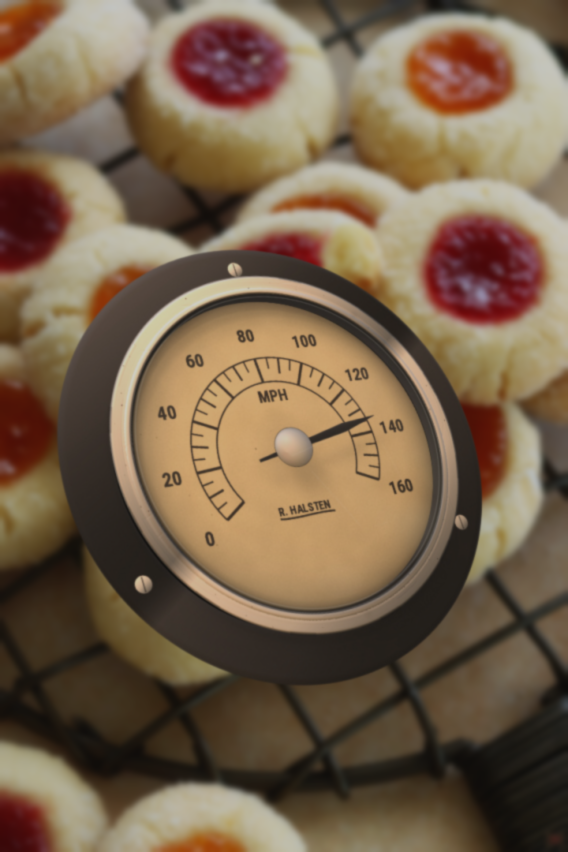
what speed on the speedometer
135 mph
